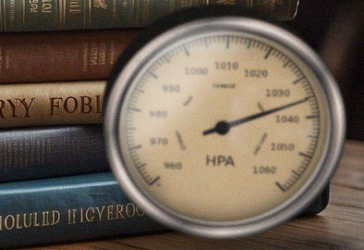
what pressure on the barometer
1035 hPa
